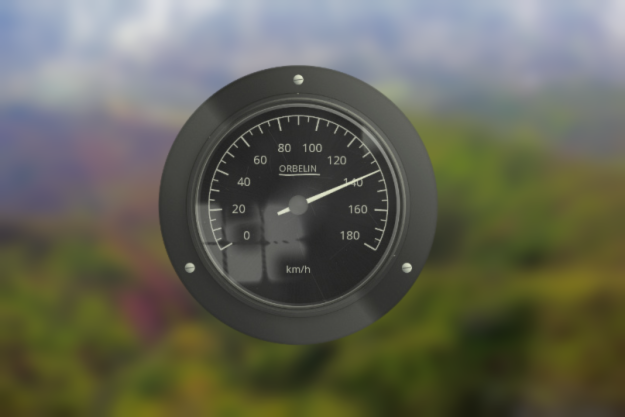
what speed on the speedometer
140 km/h
